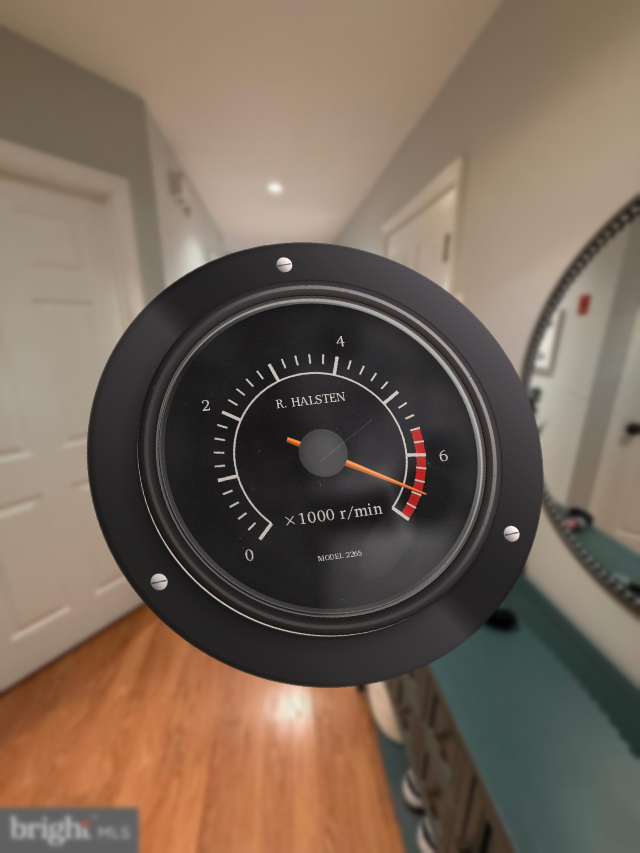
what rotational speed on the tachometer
6600 rpm
